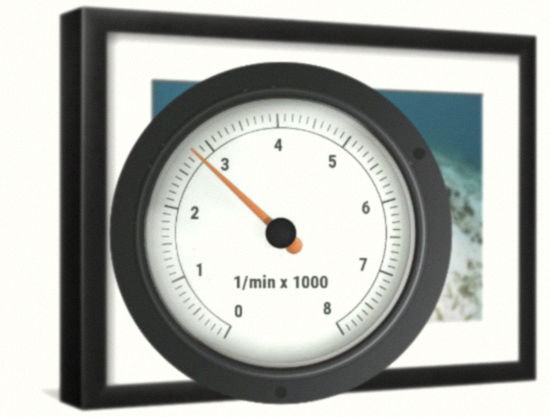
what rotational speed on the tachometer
2800 rpm
